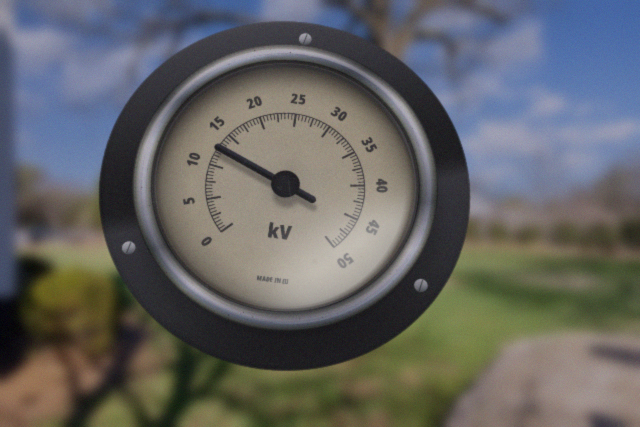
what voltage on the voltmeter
12.5 kV
